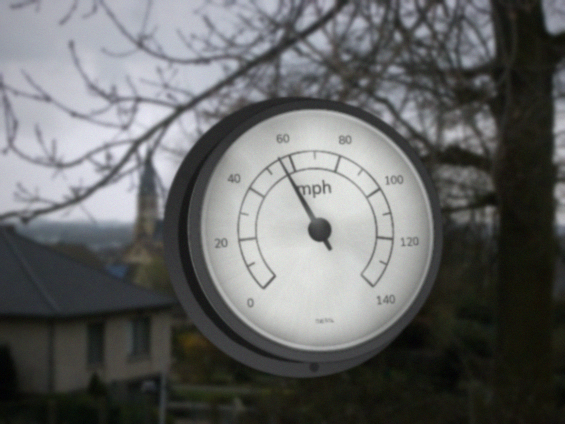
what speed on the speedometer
55 mph
